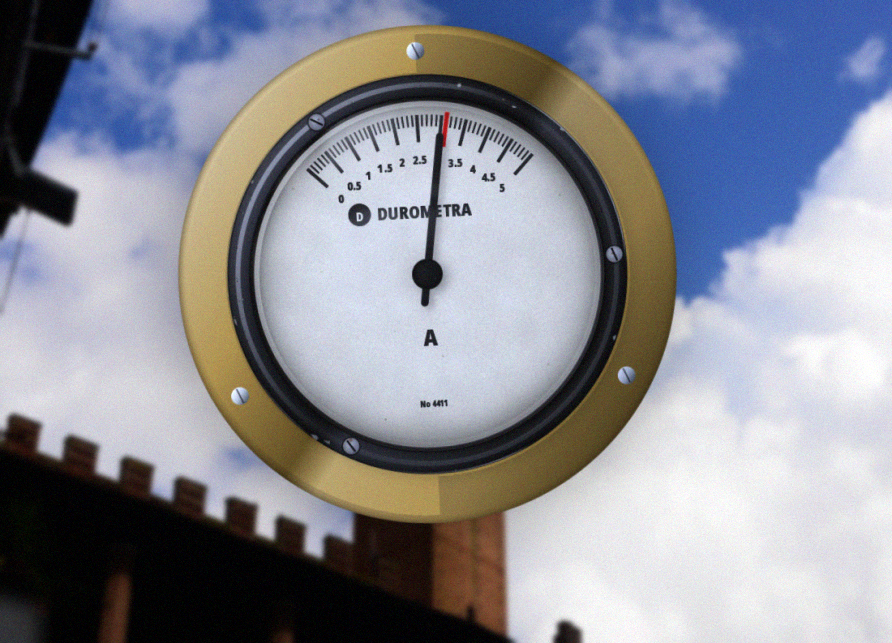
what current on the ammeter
3 A
